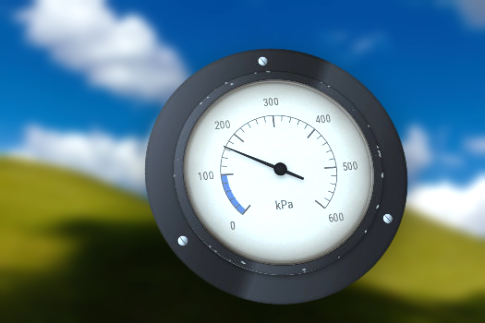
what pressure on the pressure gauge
160 kPa
